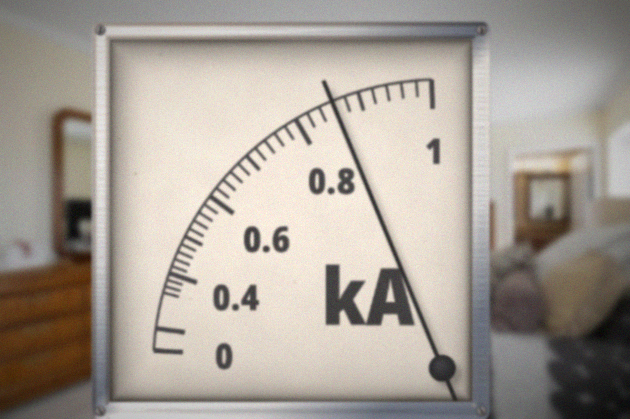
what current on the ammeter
0.86 kA
